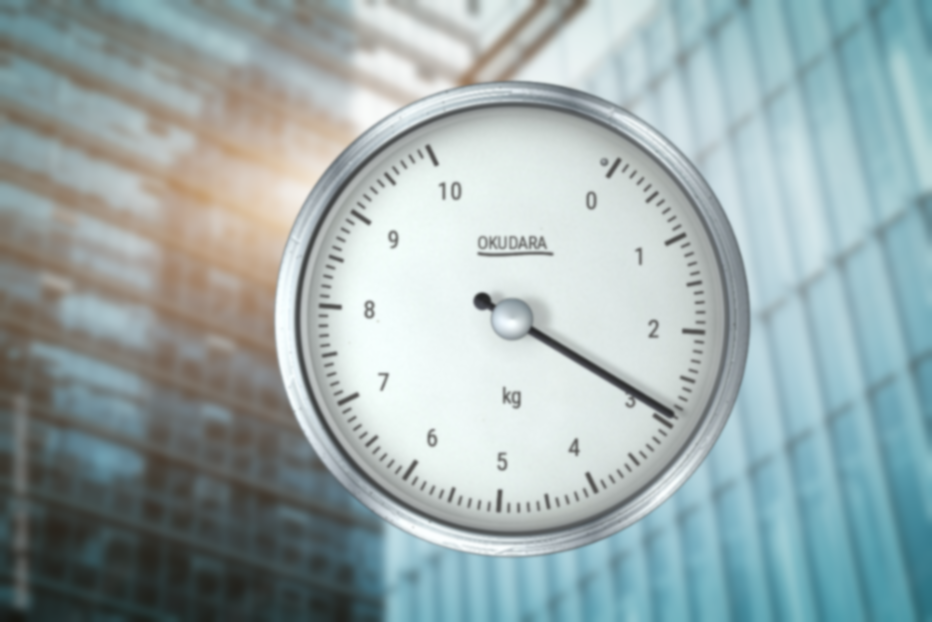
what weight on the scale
2.9 kg
